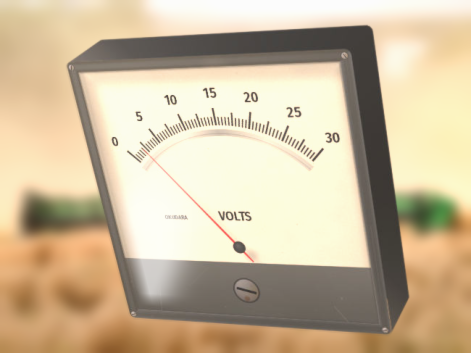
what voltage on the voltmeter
2.5 V
